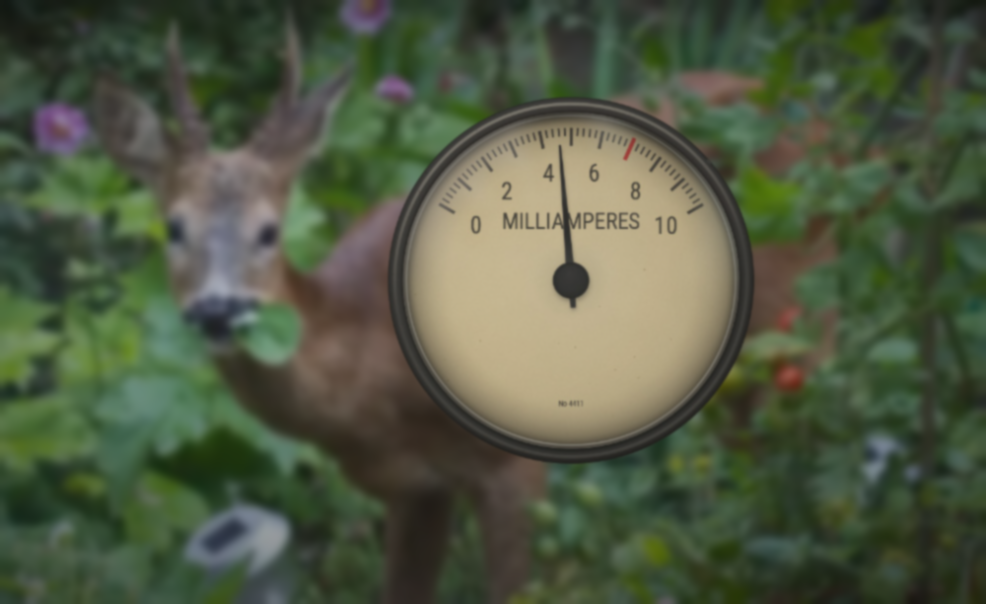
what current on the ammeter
4.6 mA
